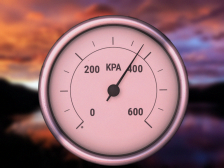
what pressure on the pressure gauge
375 kPa
